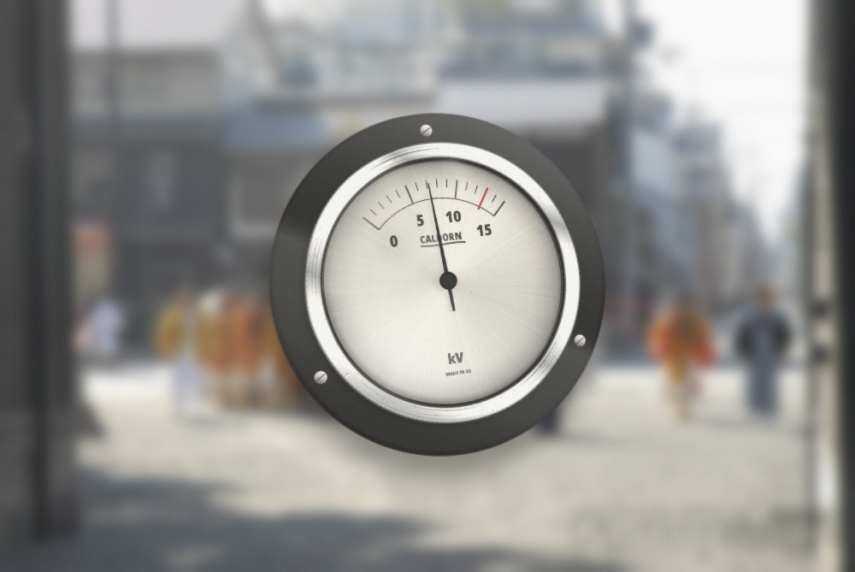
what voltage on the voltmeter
7 kV
